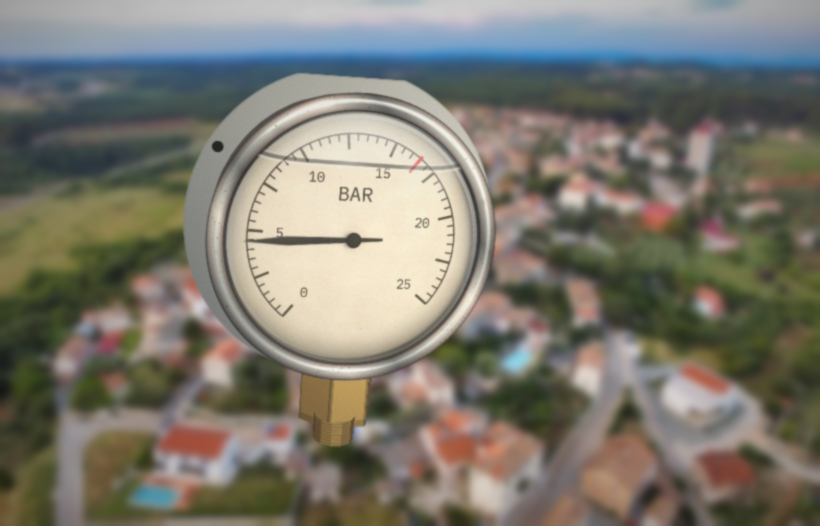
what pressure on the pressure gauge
4.5 bar
